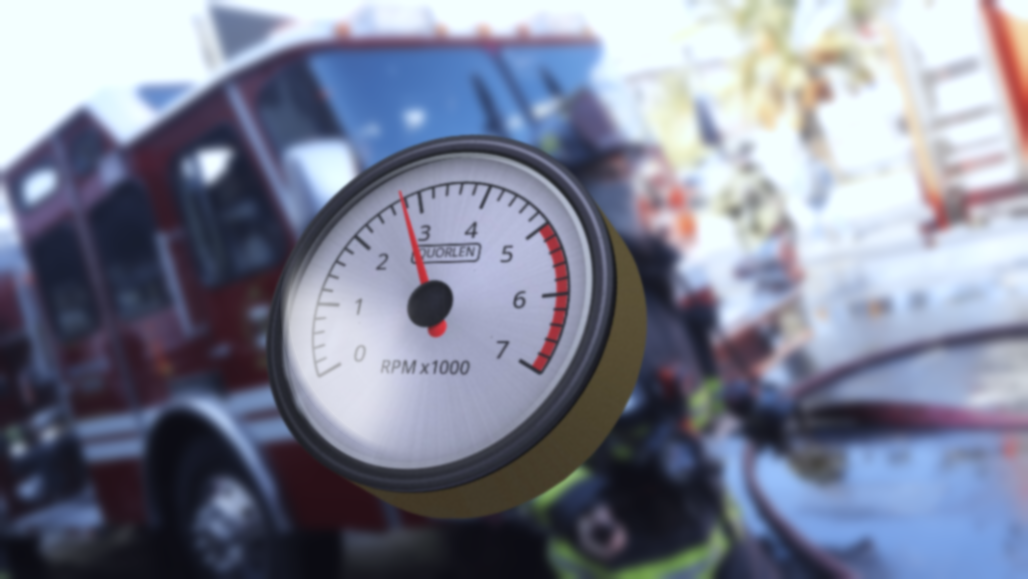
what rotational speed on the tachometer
2800 rpm
